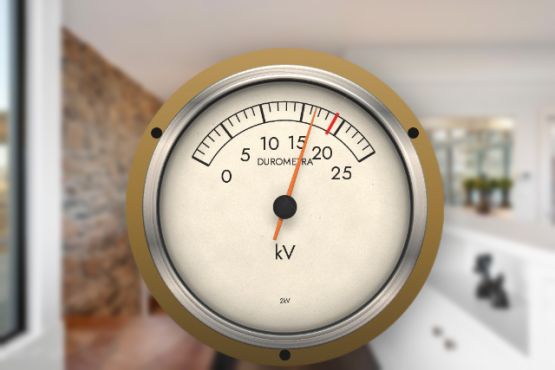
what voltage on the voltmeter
16.5 kV
